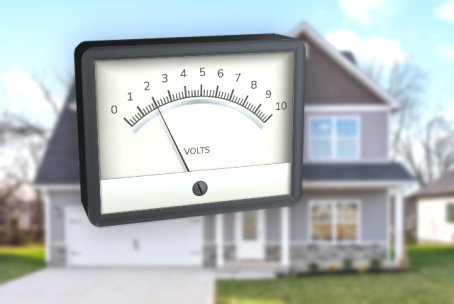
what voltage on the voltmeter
2 V
